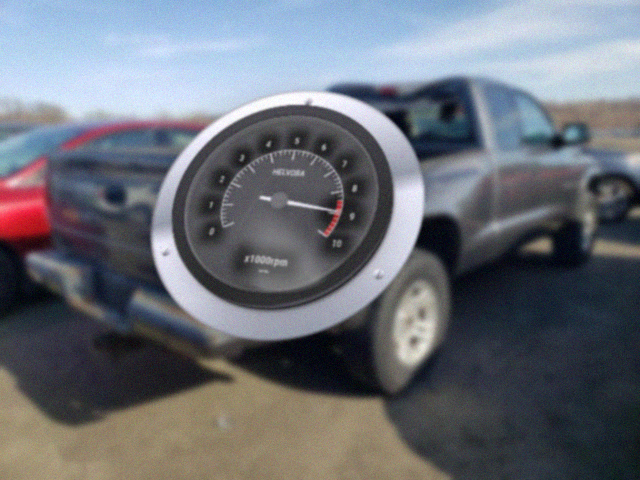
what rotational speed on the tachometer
9000 rpm
